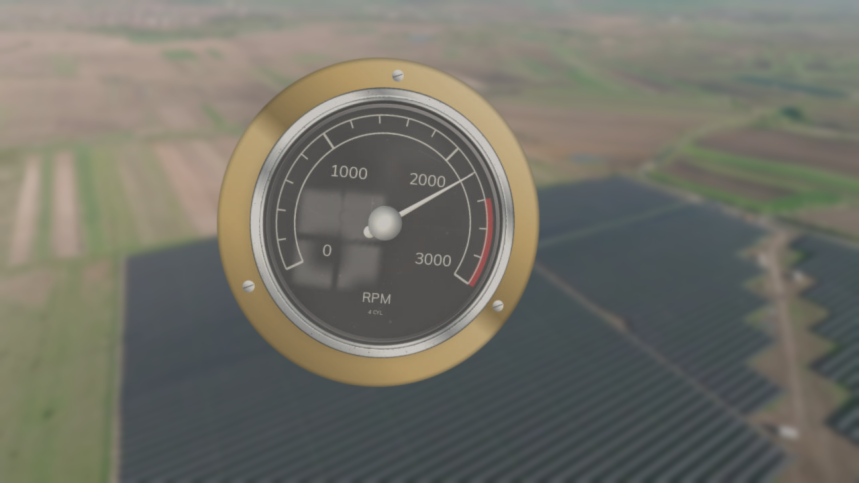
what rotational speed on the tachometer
2200 rpm
